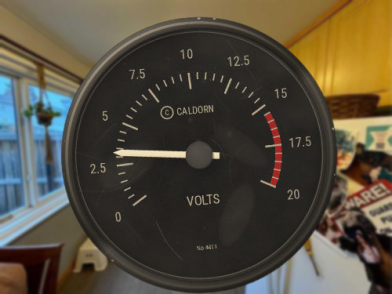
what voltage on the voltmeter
3.25 V
